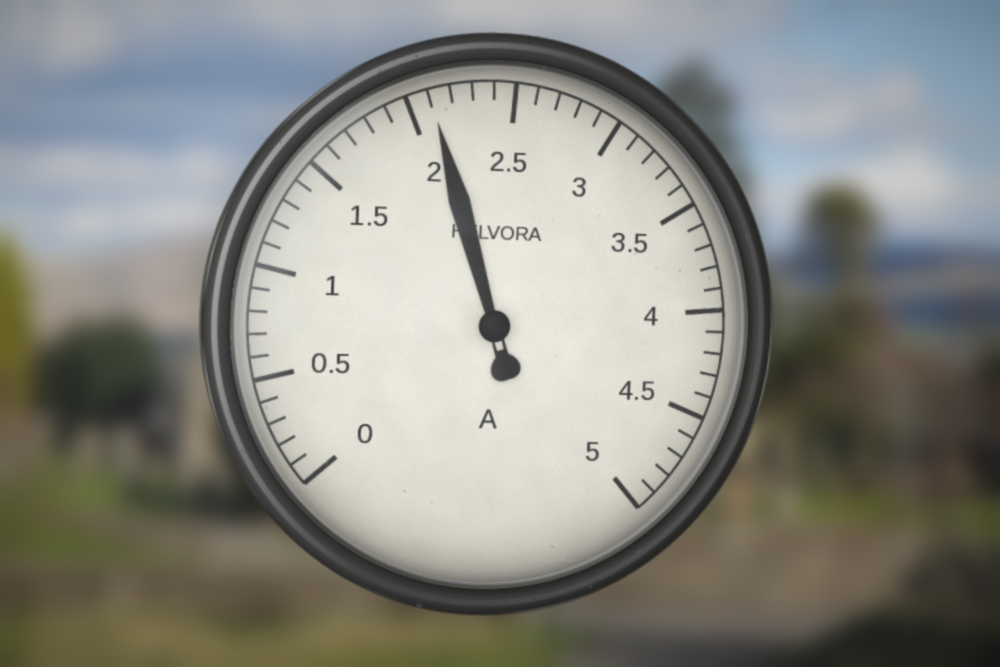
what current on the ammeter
2.1 A
